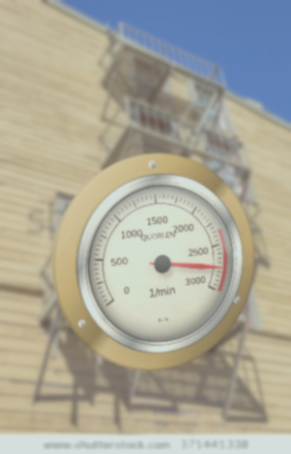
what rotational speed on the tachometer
2750 rpm
